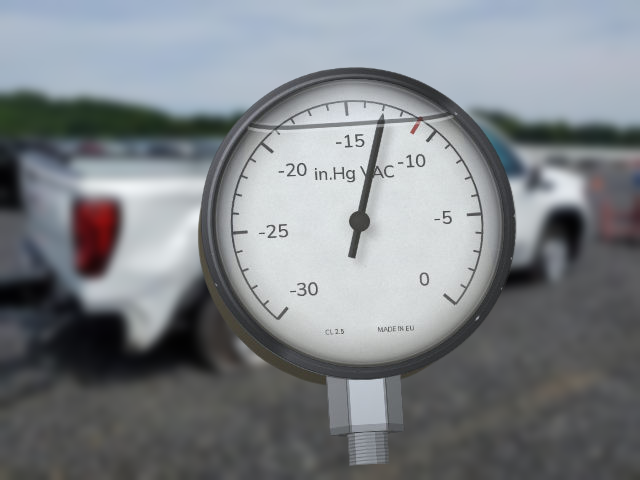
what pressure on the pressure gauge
-13 inHg
